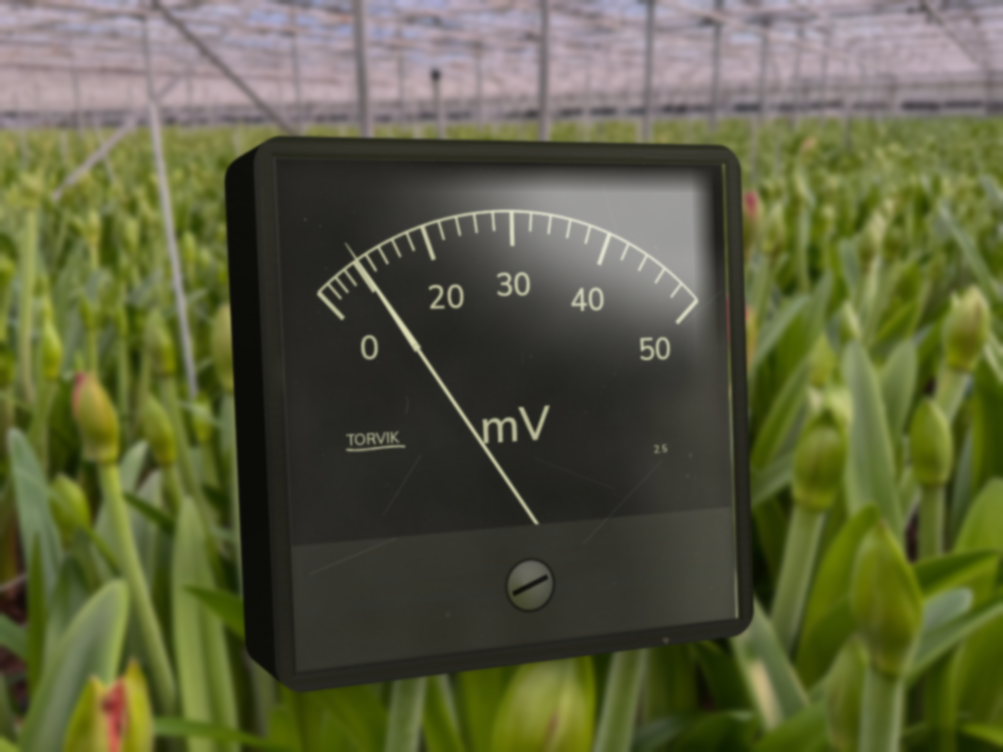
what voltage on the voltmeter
10 mV
